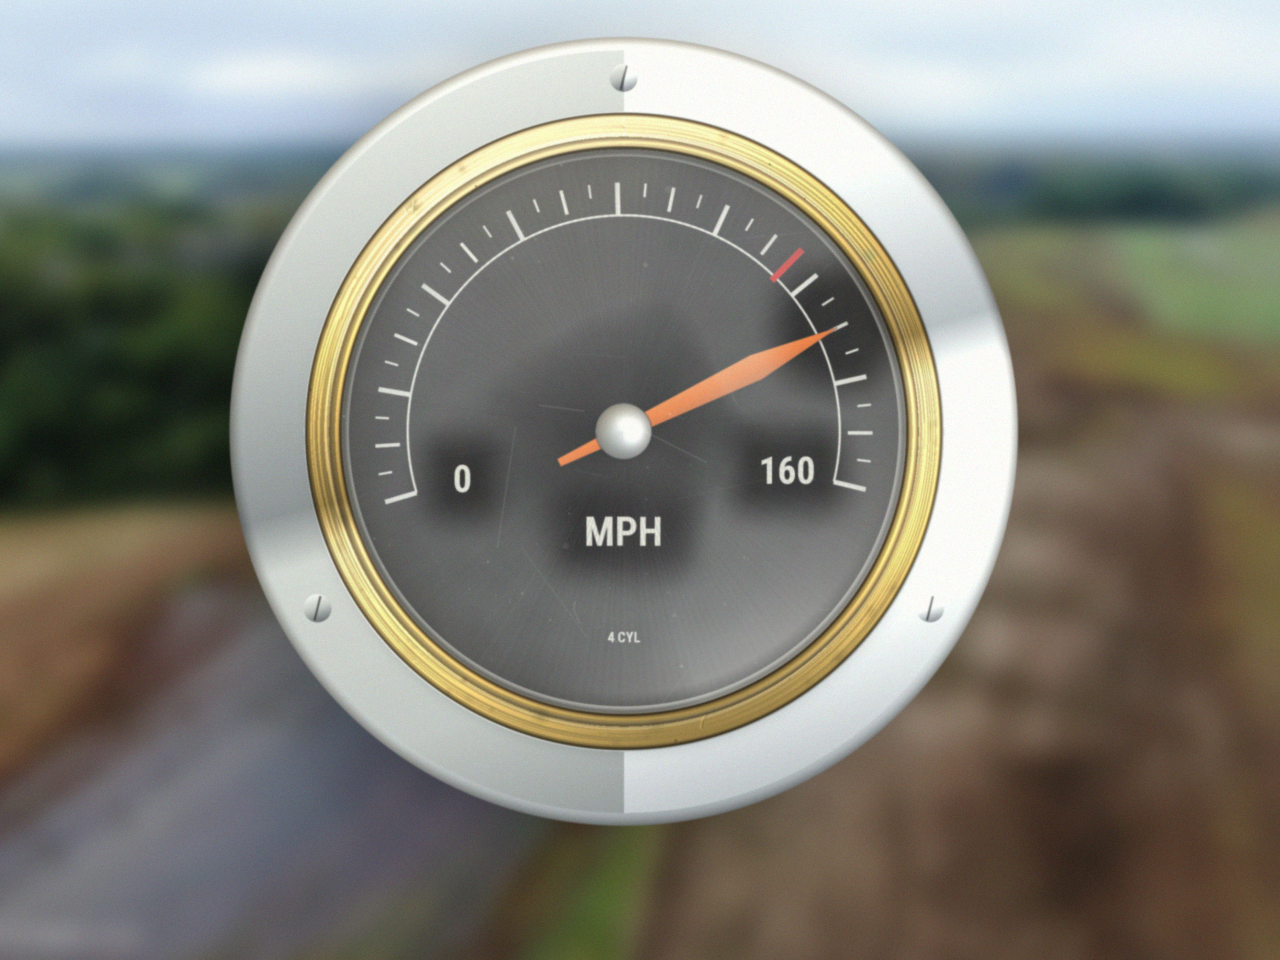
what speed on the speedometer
130 mph
